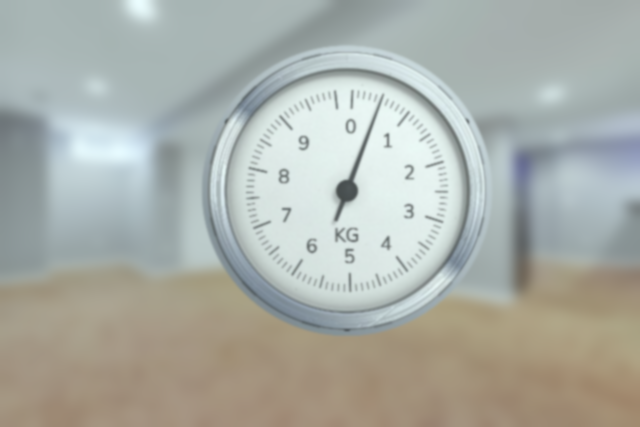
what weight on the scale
0.5 kg
